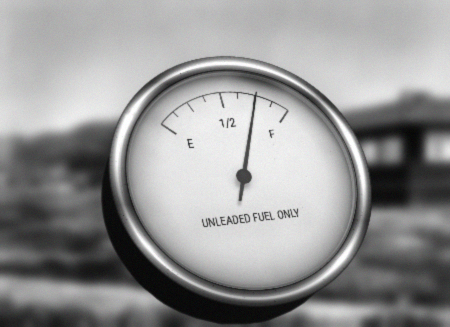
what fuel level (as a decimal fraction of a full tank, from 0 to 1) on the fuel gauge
0.75
